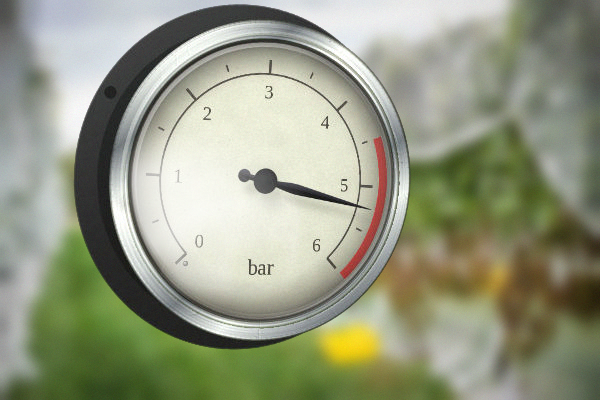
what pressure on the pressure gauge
5.25 bar
